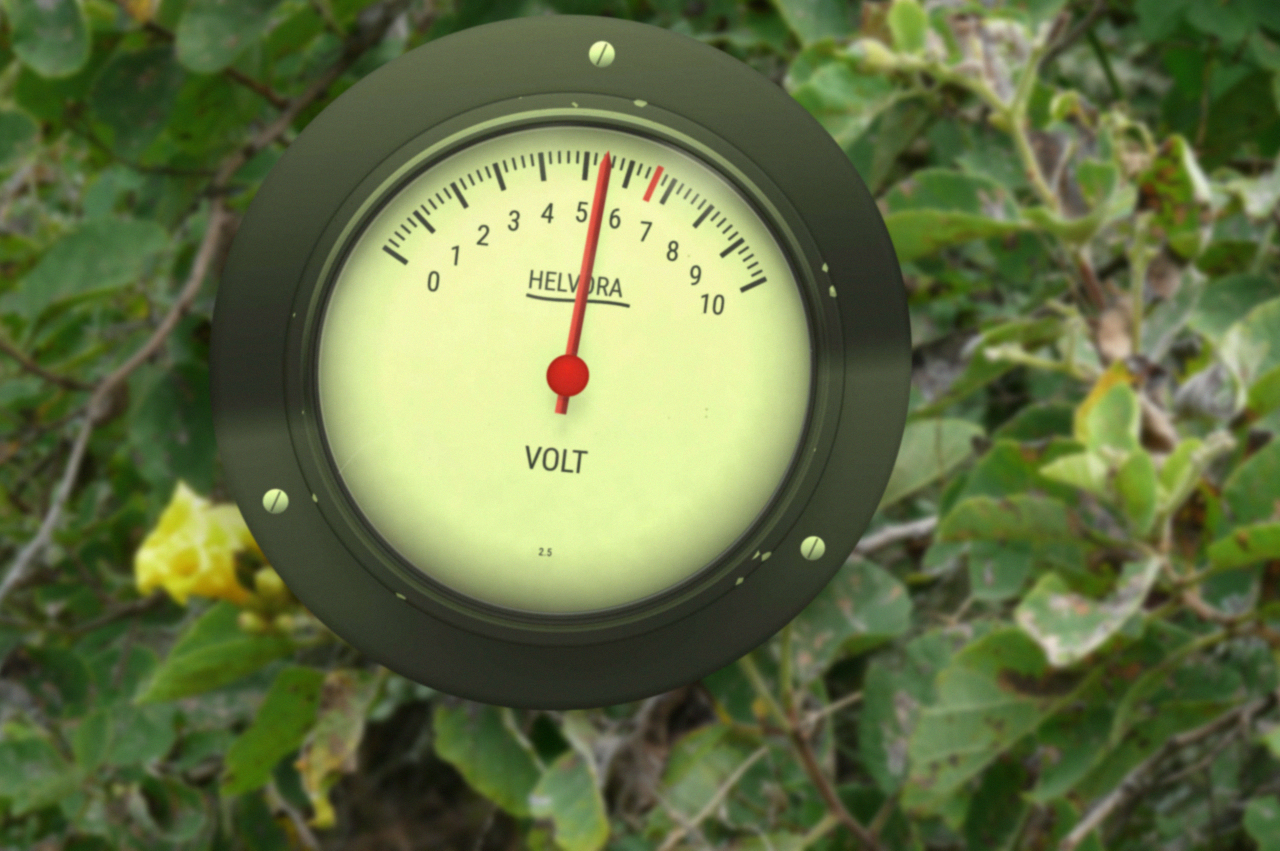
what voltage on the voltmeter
5.4 V
